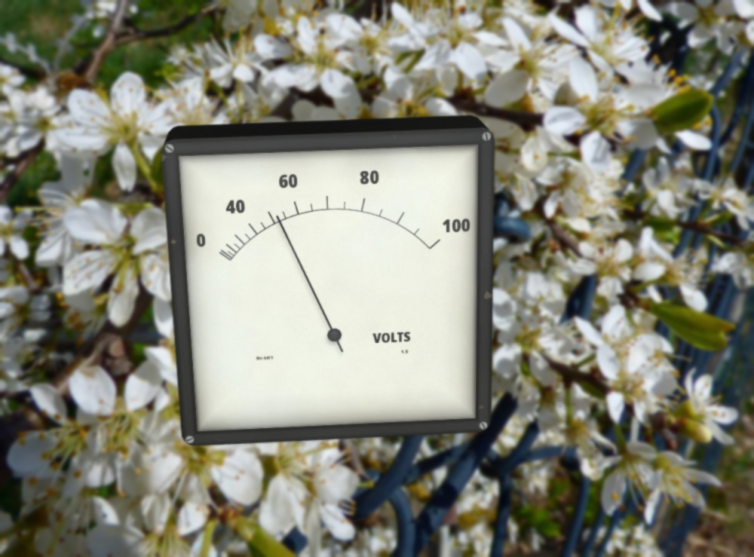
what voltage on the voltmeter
52.5 V
